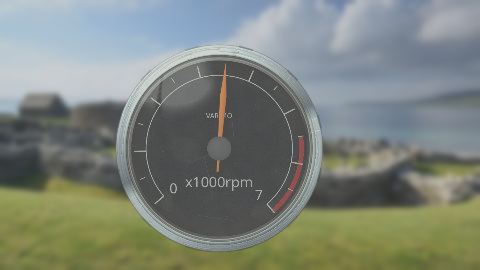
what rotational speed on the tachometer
3500 rpm
